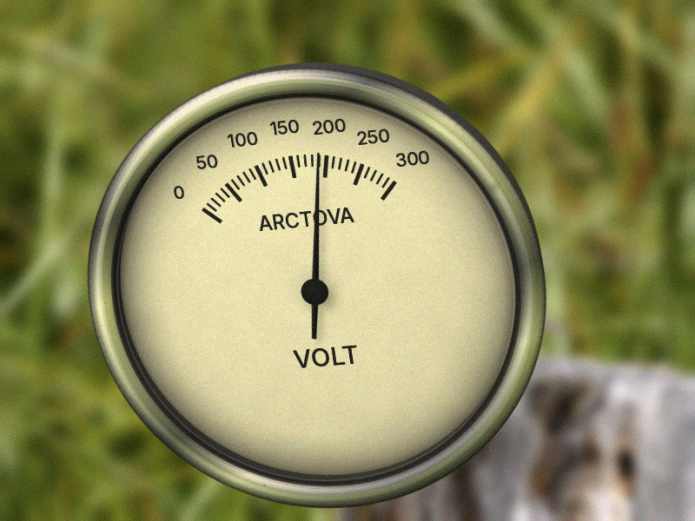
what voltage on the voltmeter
190 V
